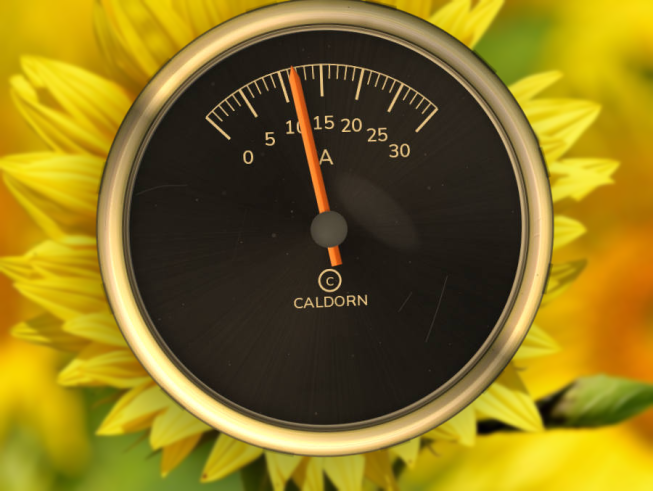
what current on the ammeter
11.5 A
